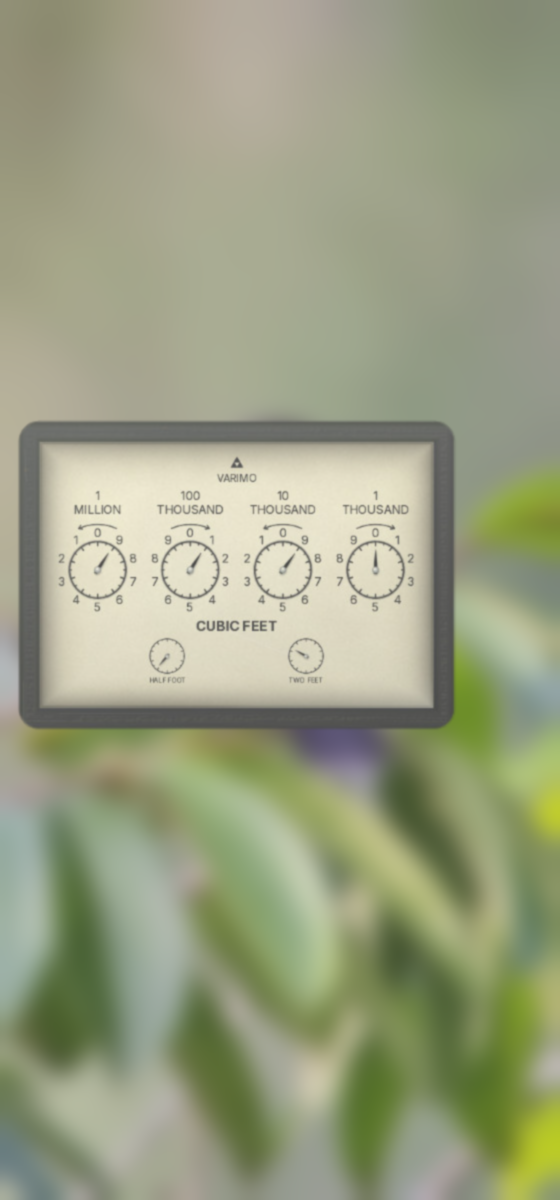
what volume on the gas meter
909000 ft³
